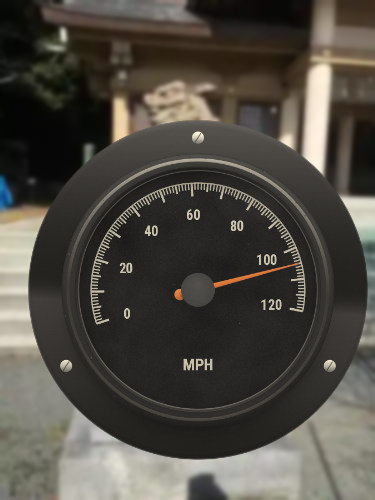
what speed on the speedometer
105 mph
